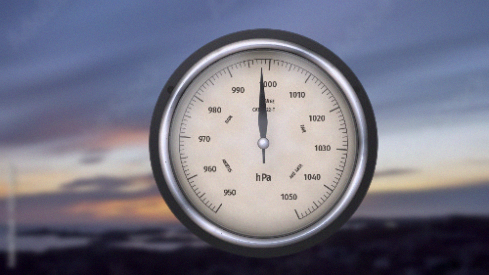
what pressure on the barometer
998 hPa
